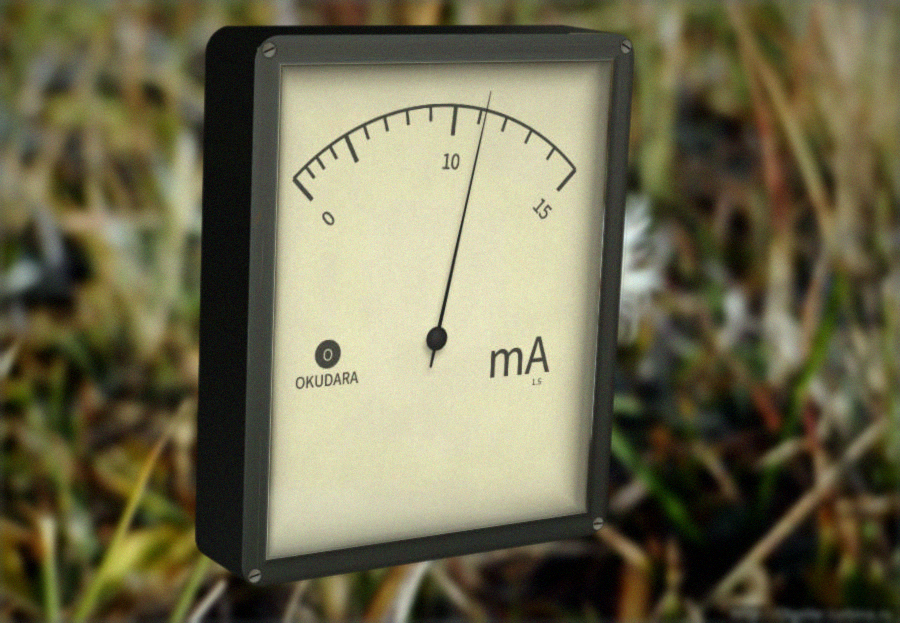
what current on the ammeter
11 mA
